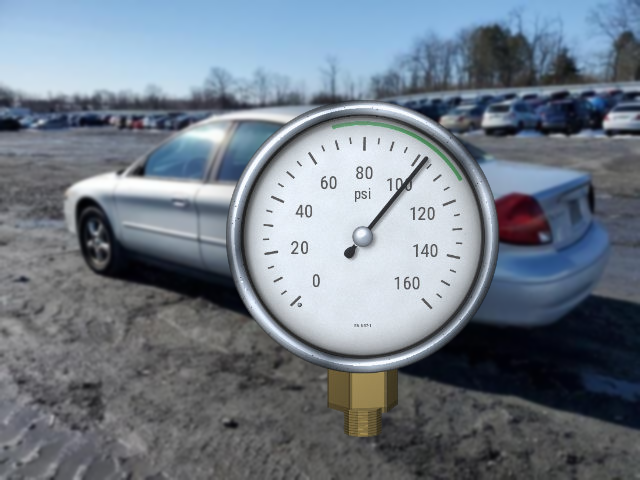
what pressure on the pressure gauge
102.5 psi
